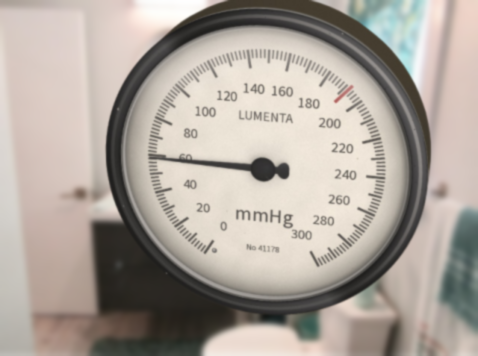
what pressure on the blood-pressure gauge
60 mmHg
